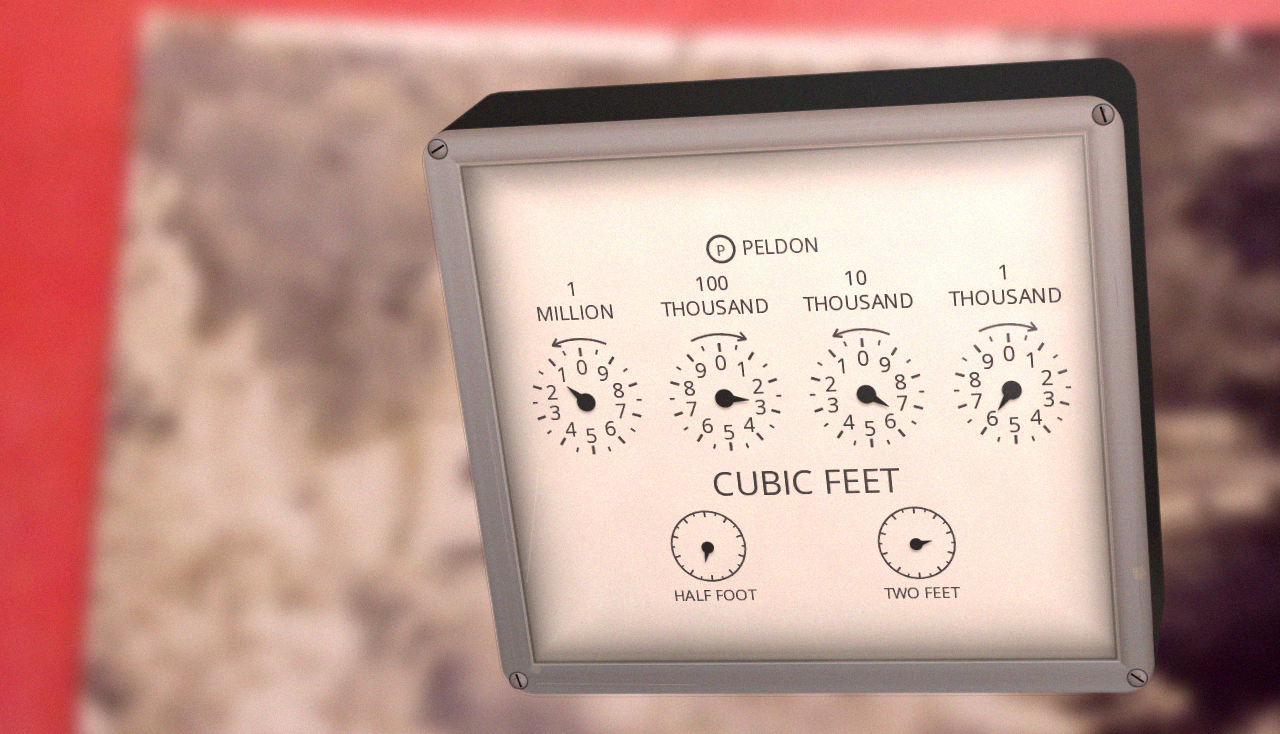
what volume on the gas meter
126600 ft³
